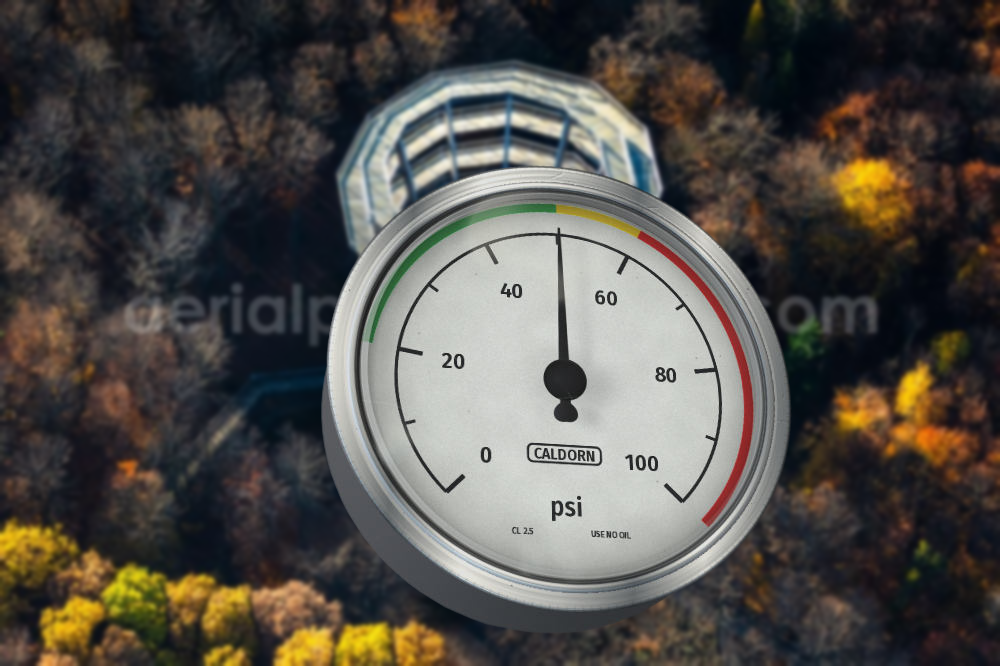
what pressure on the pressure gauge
50 psi
